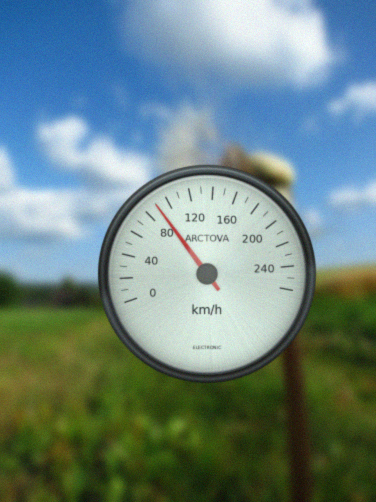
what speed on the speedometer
90 km/h
